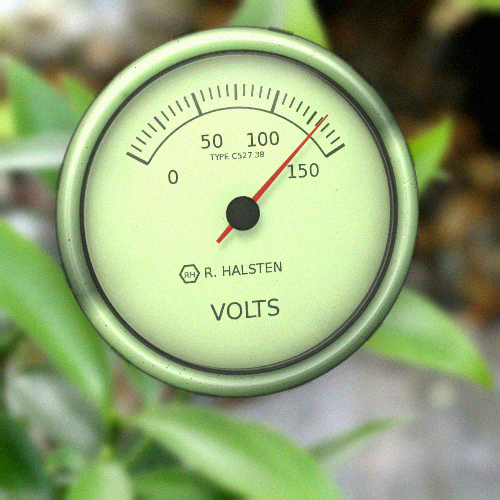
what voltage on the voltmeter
130 V
